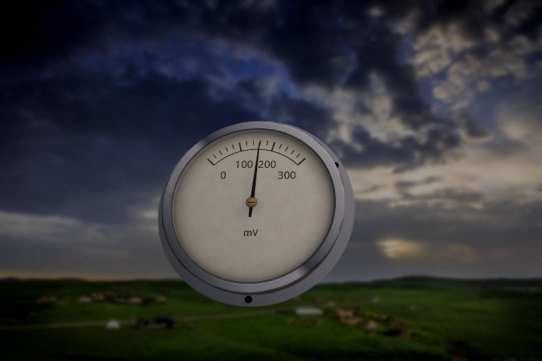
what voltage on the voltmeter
160 mV
